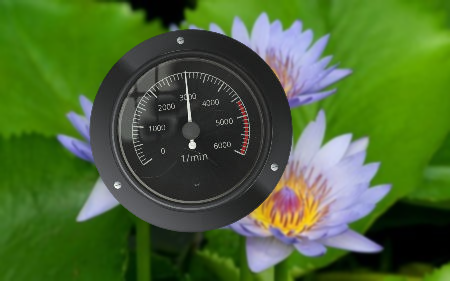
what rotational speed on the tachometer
3000 rpm
